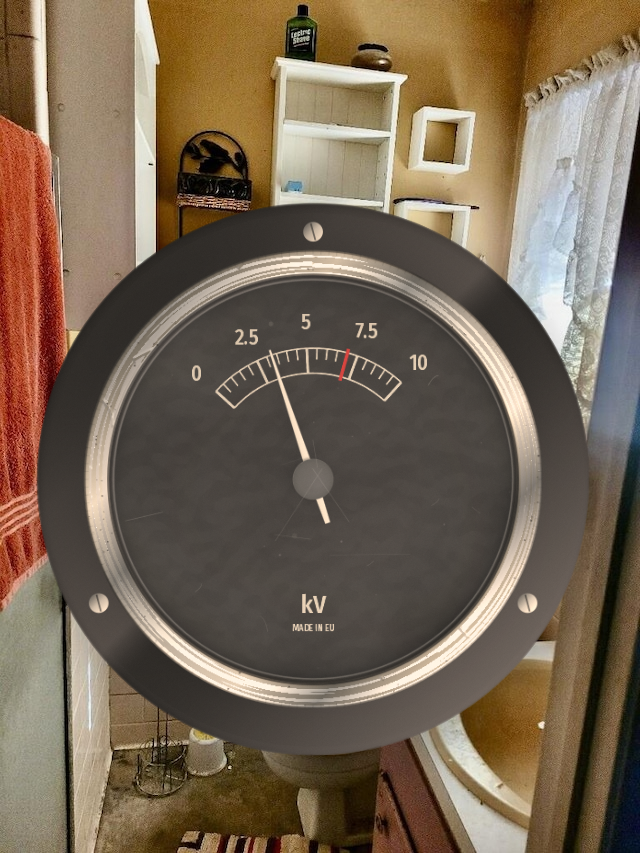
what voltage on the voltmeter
3.25 kV
